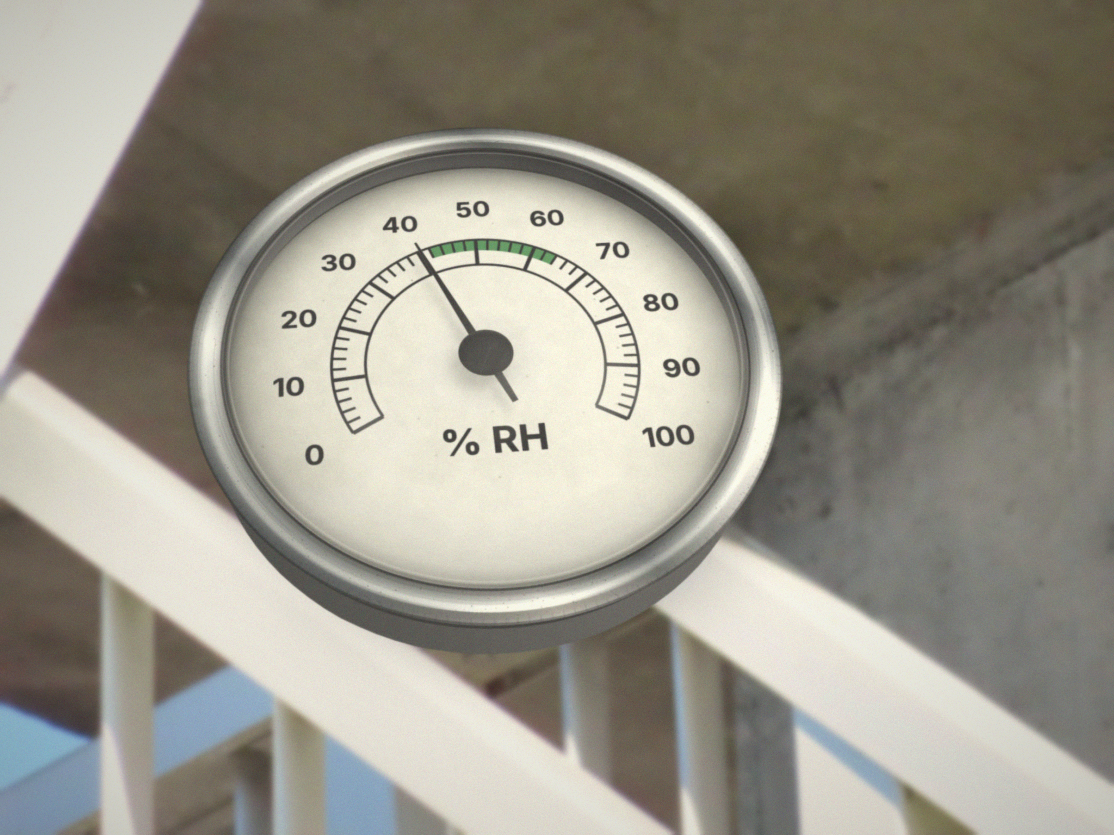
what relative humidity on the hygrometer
40 %
